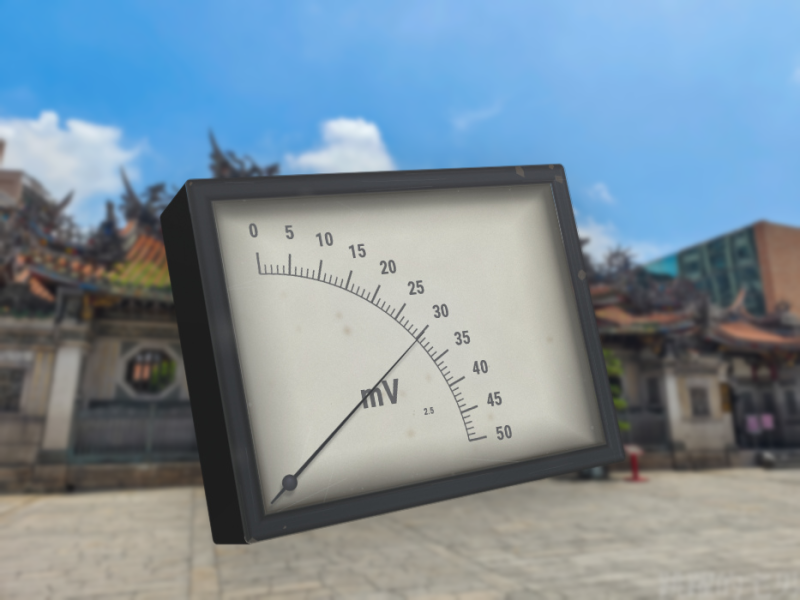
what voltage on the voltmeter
30 mV
